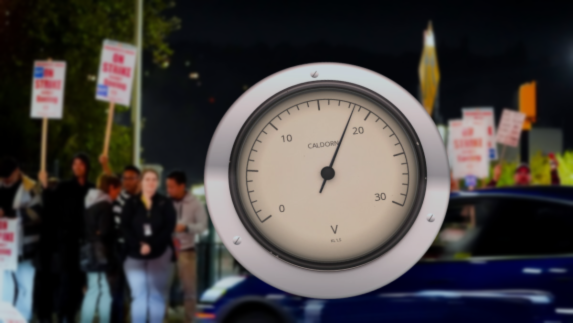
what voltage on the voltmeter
18.5 V
